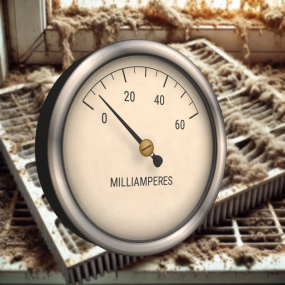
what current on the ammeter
5 mA
